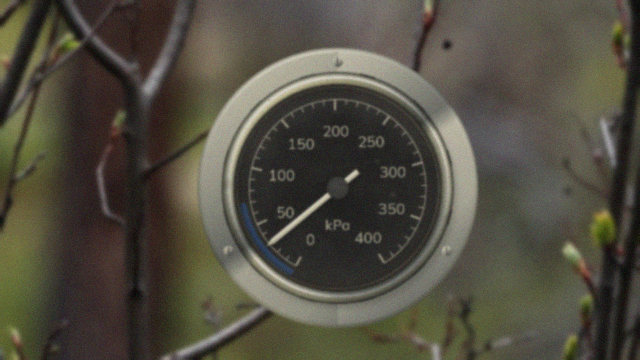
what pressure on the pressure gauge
30 kPa
